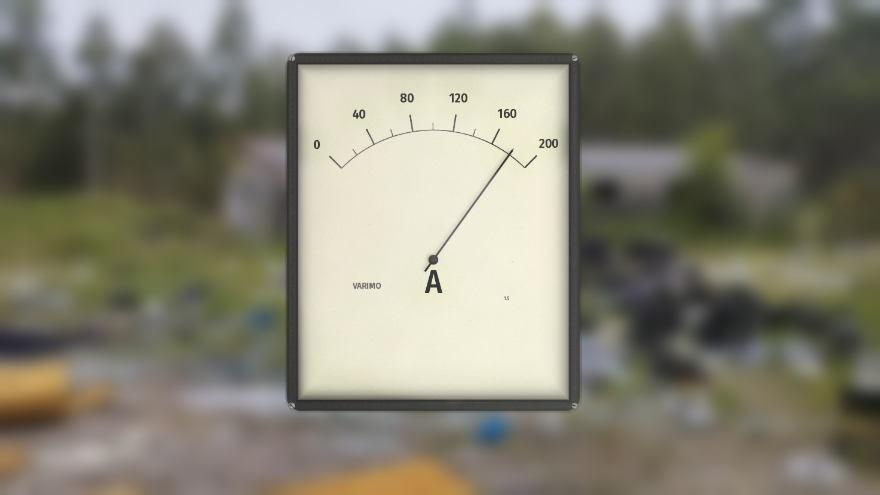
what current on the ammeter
180 A
